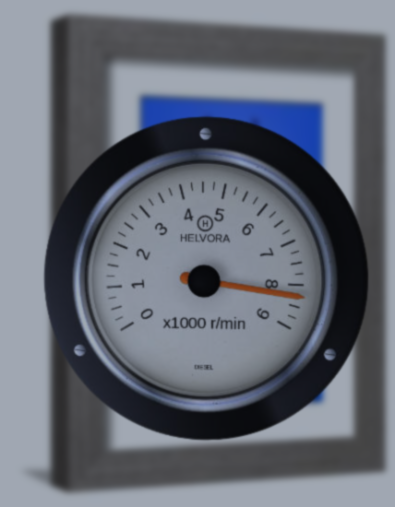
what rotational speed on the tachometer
8250 rpm
